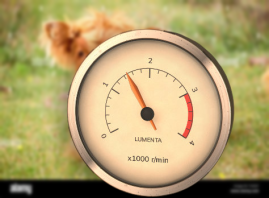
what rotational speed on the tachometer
1500 rpm
